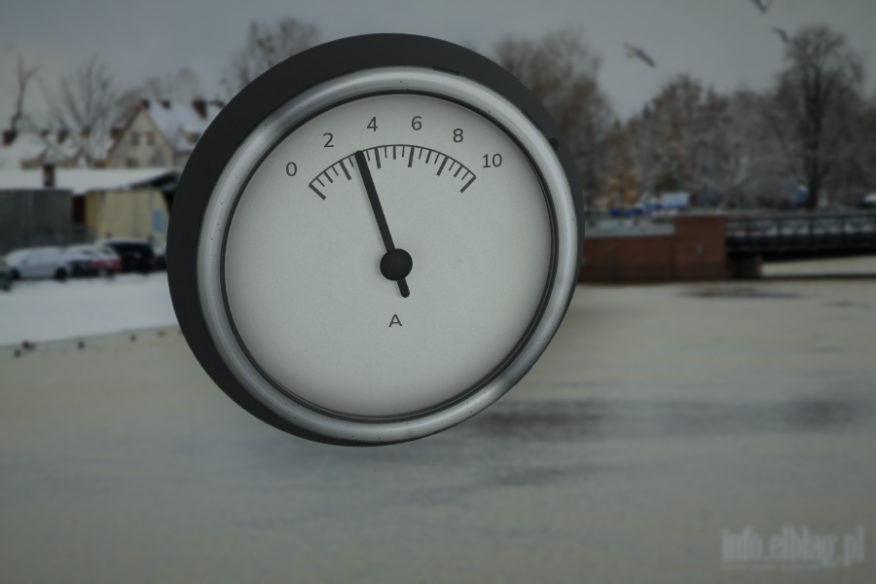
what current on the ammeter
3 A
